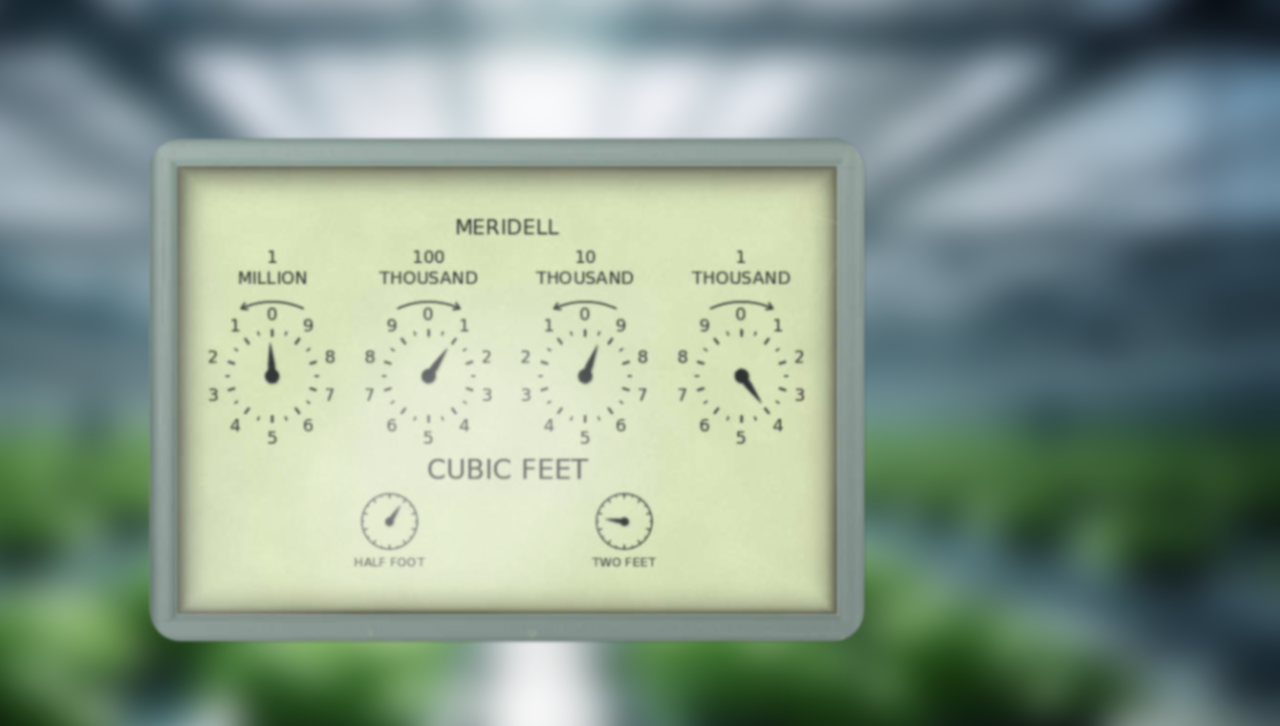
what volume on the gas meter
9400 ft³
